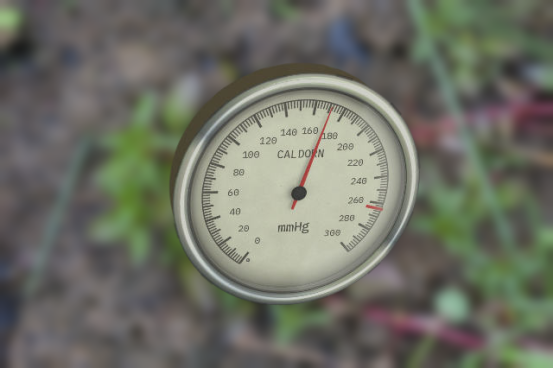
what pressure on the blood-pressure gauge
170 mmHg
